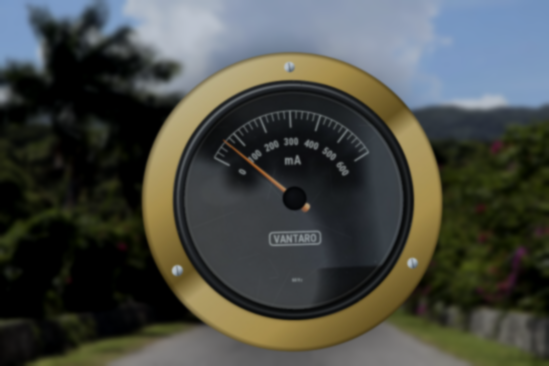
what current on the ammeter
60 mA
